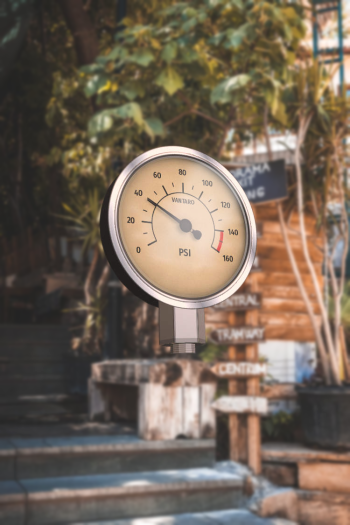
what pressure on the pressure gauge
40 psi
